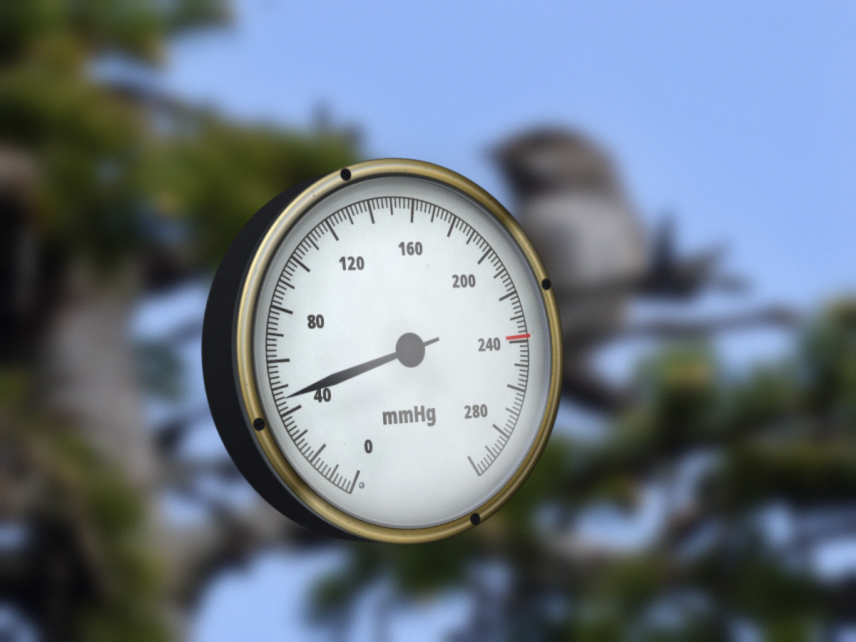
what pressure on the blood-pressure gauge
46 mmHg
